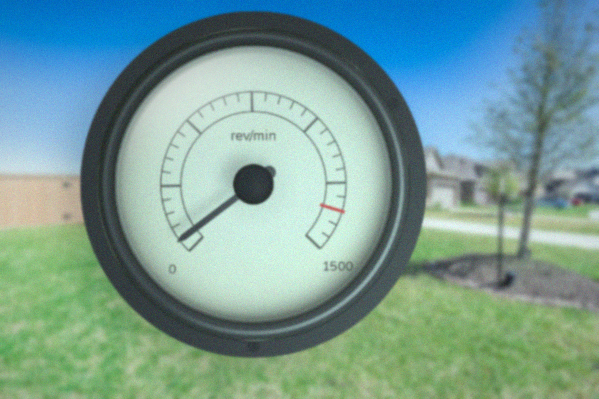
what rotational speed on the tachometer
50 rpm
